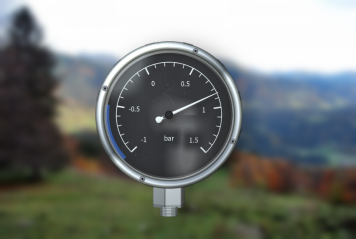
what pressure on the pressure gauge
0.85 bar
